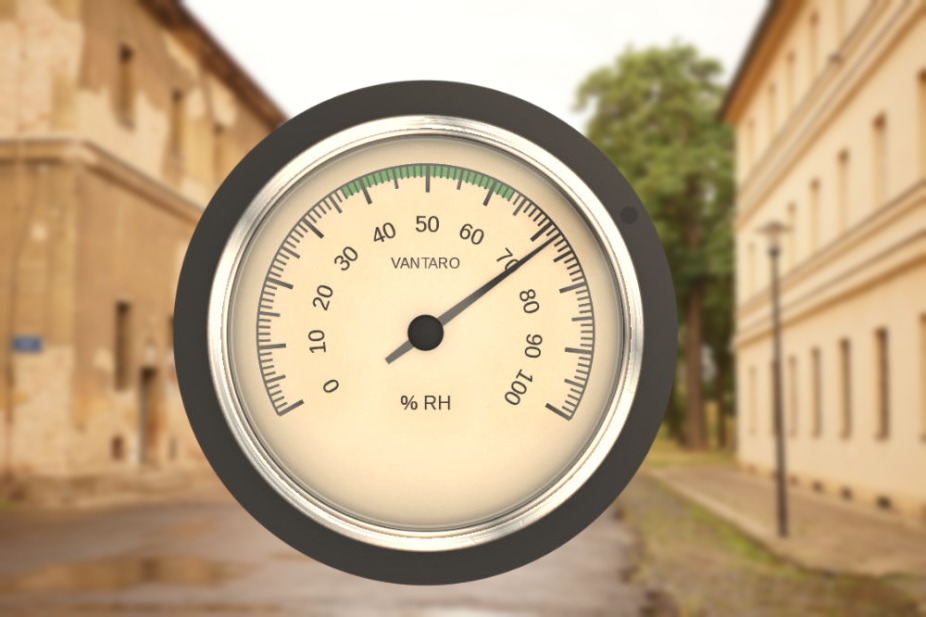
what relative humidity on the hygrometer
72 %
